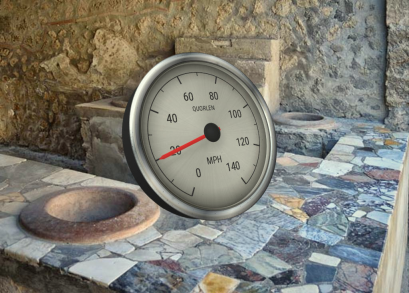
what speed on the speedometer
20 mph
